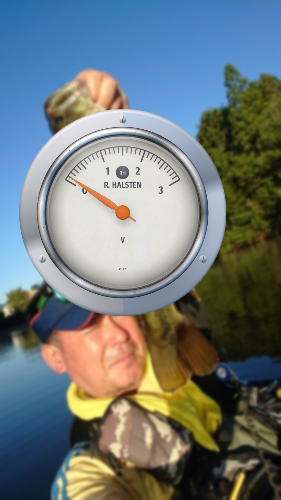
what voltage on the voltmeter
0.1 V
